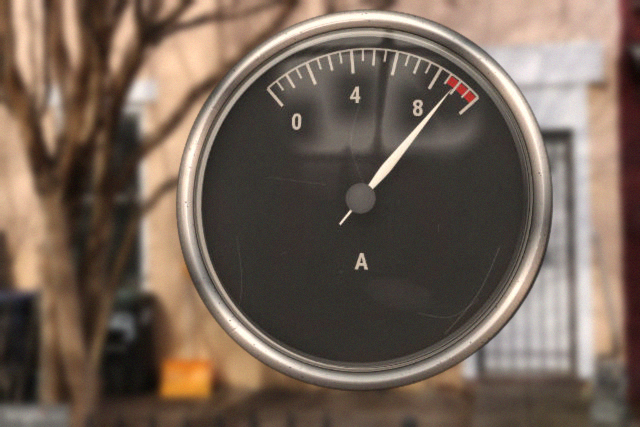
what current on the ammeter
9 A
